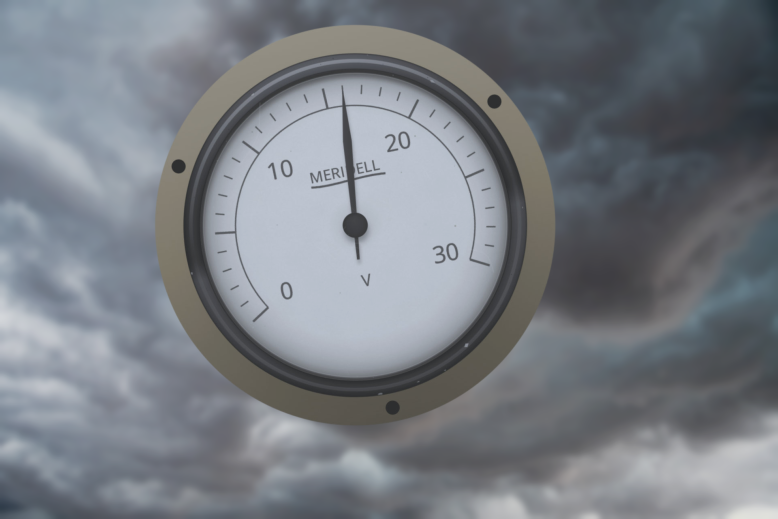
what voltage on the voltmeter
16 V
